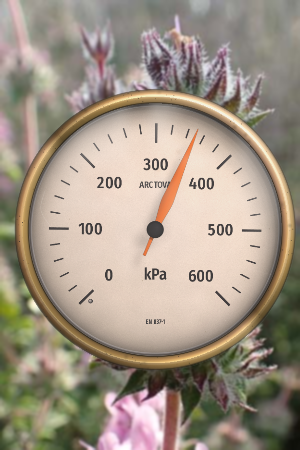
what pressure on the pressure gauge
350 kPa
